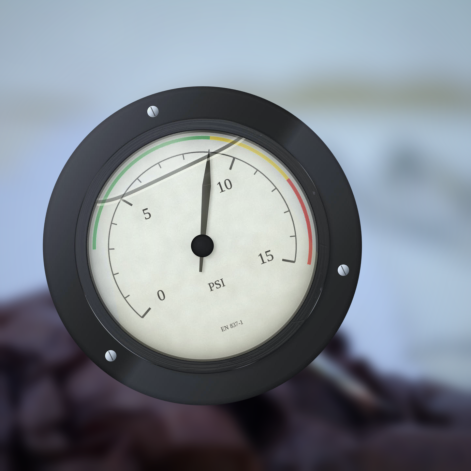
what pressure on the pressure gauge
9 psi
